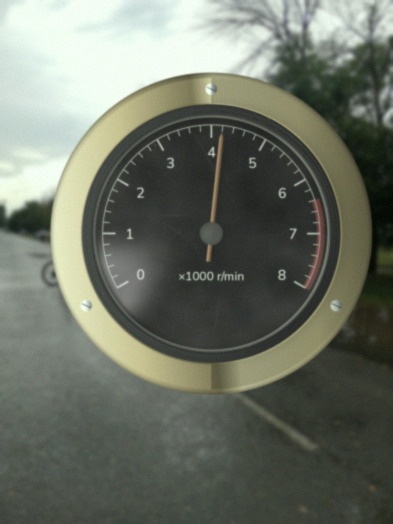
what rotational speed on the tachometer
4200 rpm
